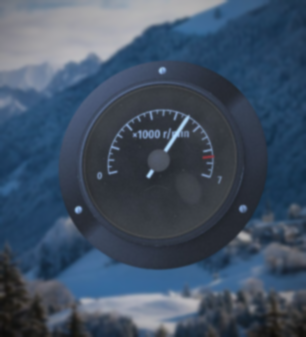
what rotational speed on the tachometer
4500 rpm
